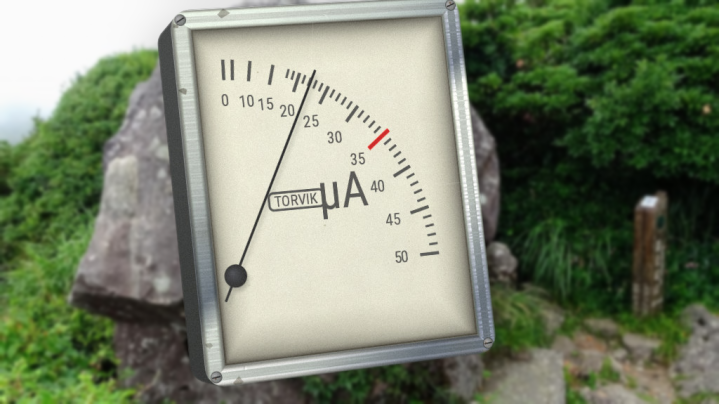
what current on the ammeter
22 µA
